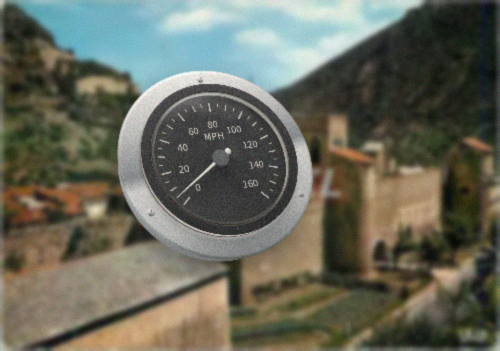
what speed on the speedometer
5 mph
